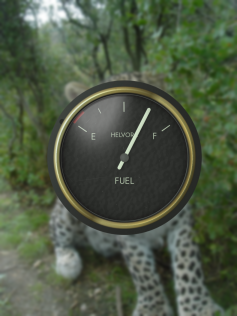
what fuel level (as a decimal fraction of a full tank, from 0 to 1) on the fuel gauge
0.75
